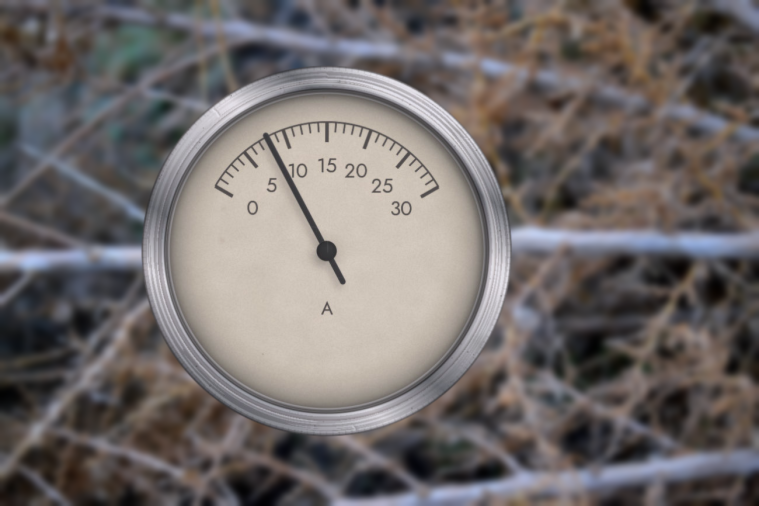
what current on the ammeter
8 A
